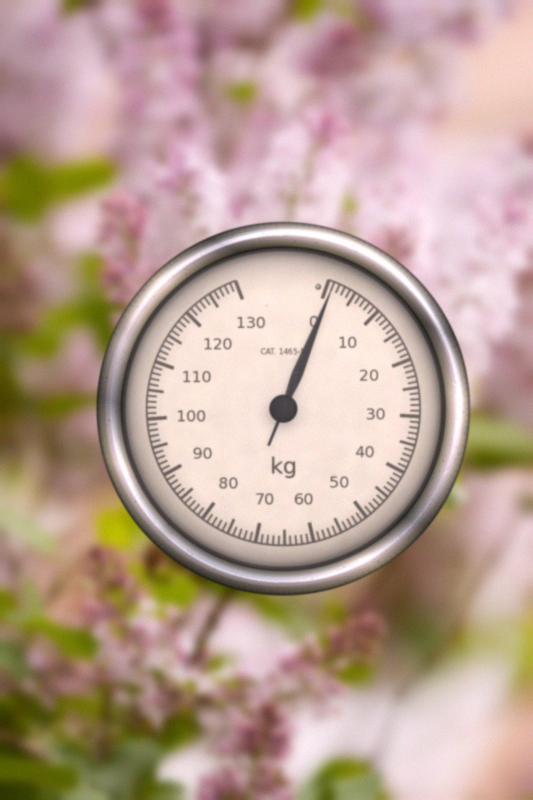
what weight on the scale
1 kg
